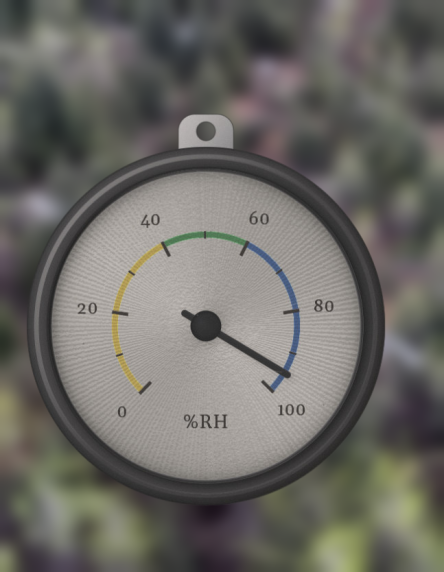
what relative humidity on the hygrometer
95 %
